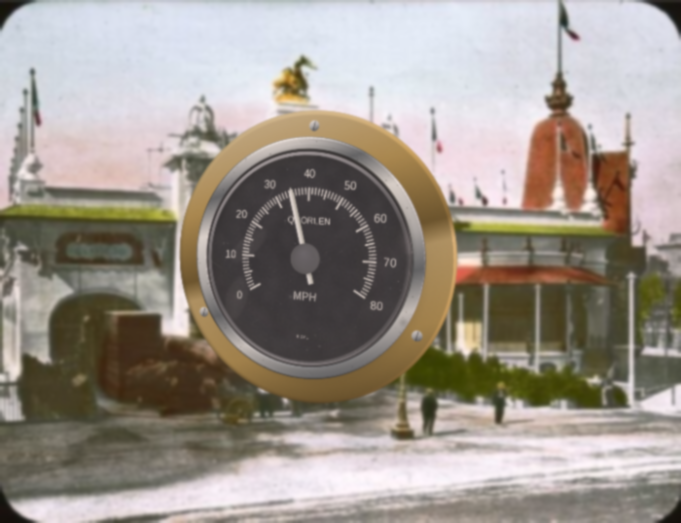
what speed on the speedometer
35 mph
